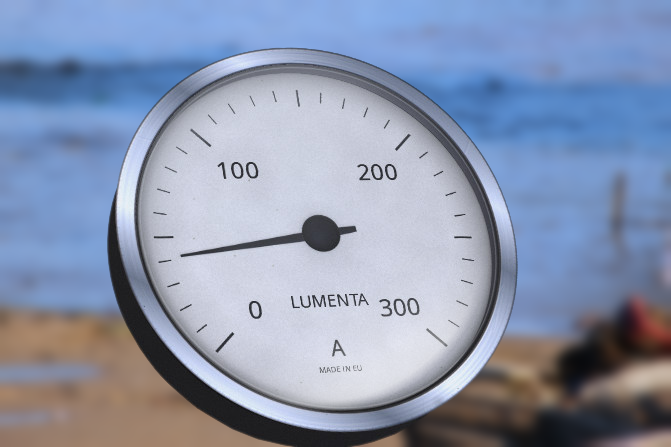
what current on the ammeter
40 A
